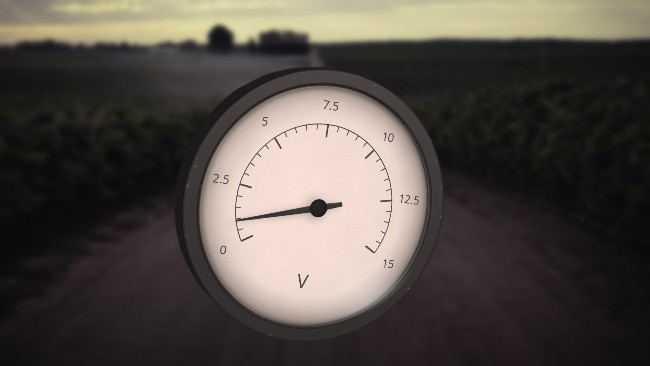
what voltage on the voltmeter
1 V
